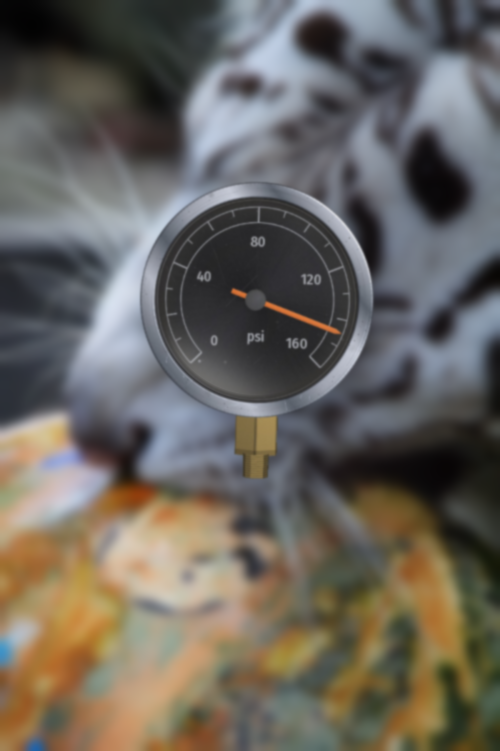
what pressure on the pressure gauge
145 psi
